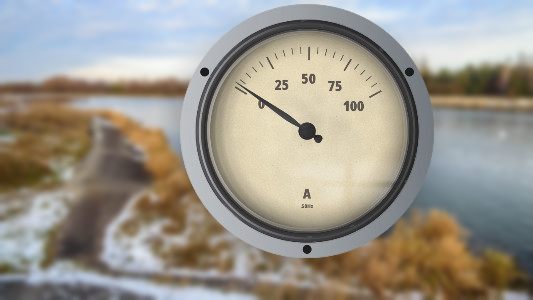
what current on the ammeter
2.5 A
